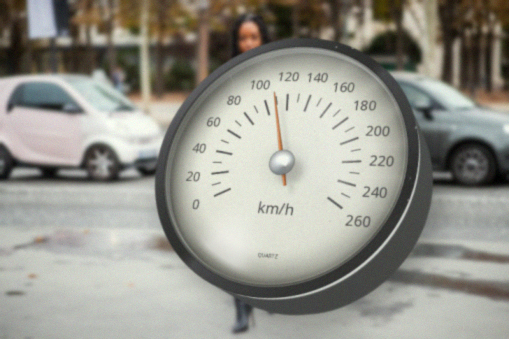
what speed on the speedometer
110 km/h
